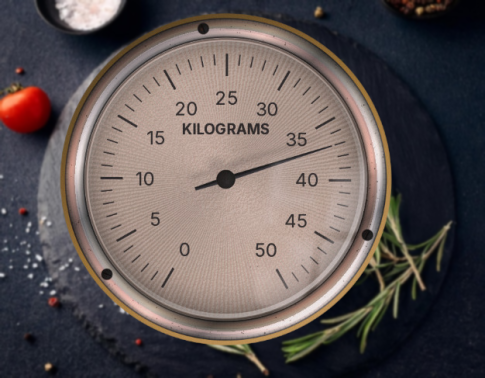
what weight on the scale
37 kg
